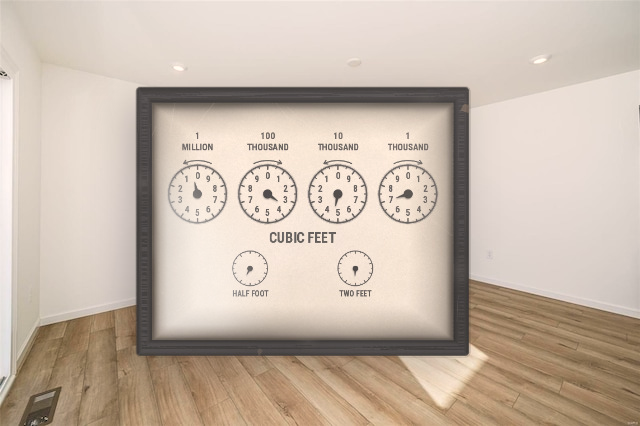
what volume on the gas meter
34700 ft³
